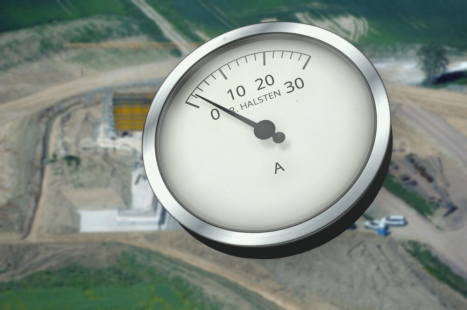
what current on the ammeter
2 A
